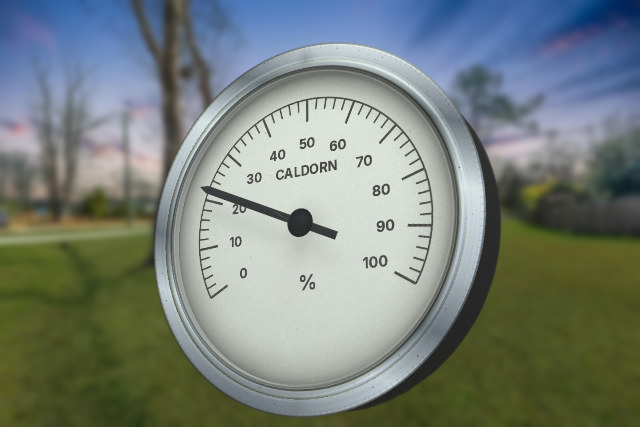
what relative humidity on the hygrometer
22 %
